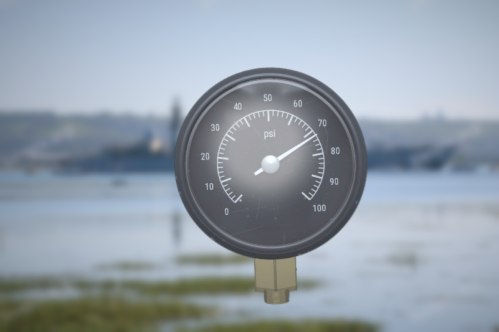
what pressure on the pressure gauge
72 psi
